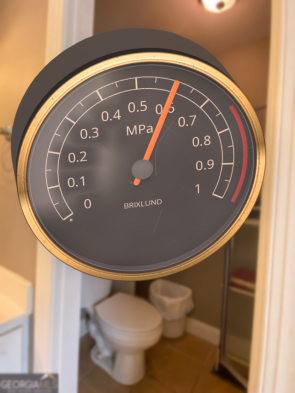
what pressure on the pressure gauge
0.6 MPa
